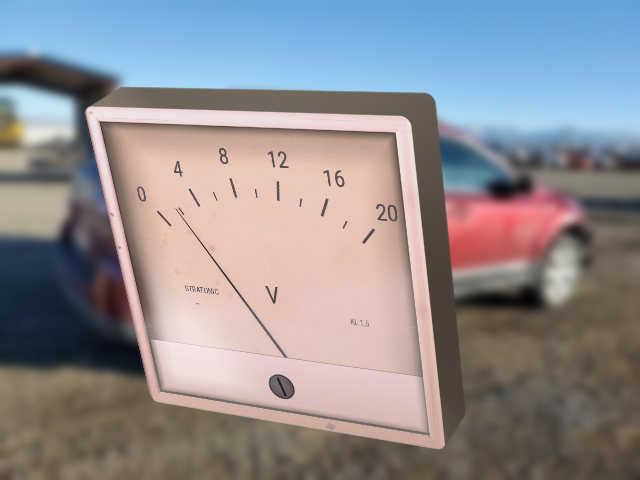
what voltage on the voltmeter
2 V
